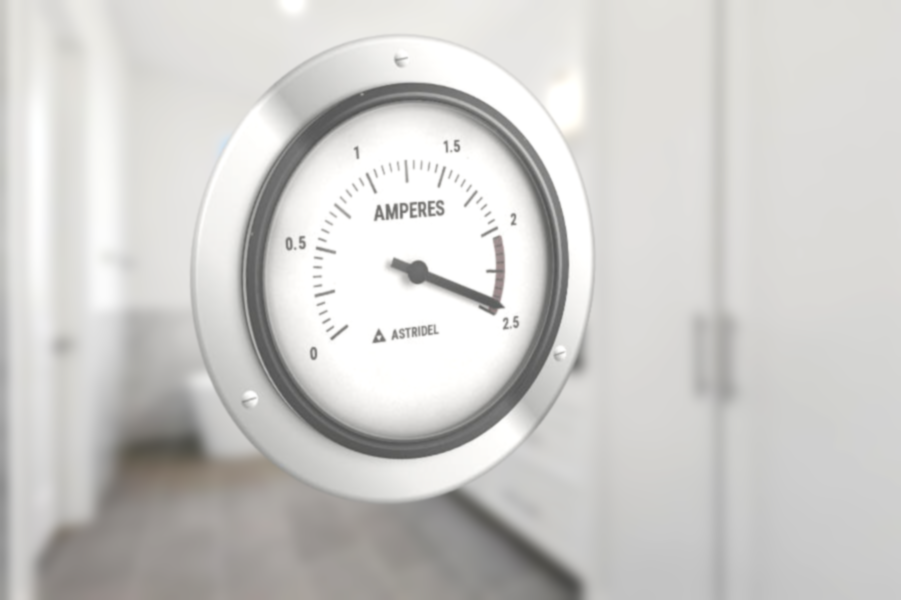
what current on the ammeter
2.45 A
